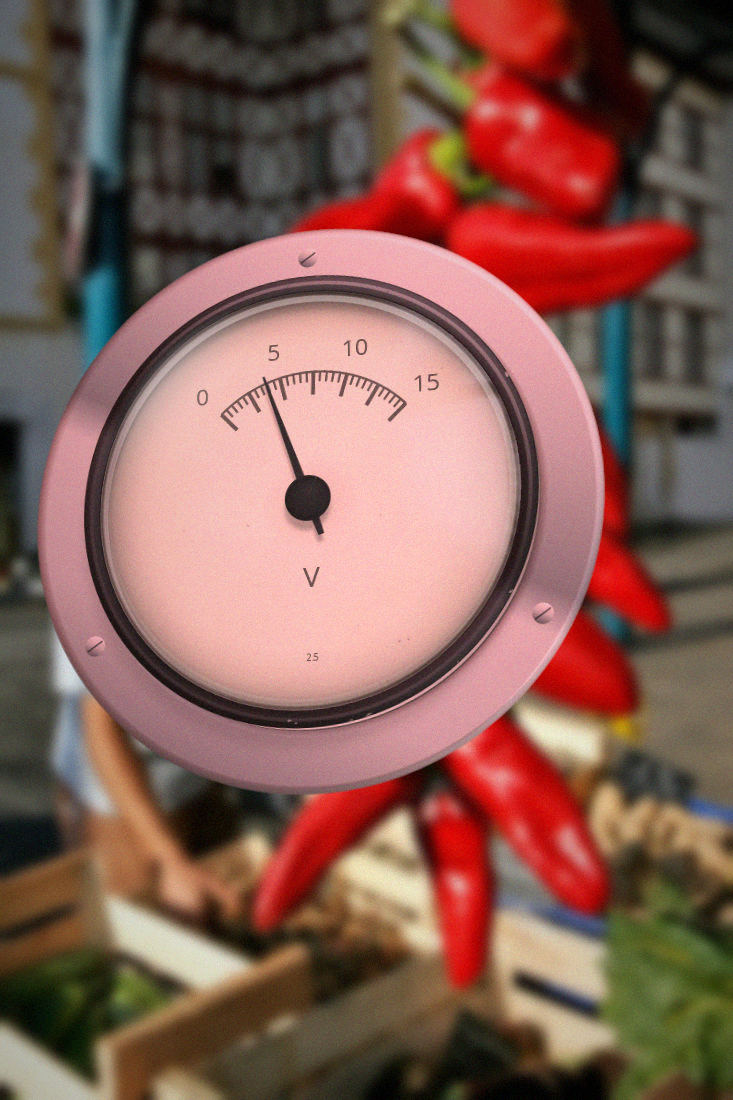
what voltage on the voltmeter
4 V
